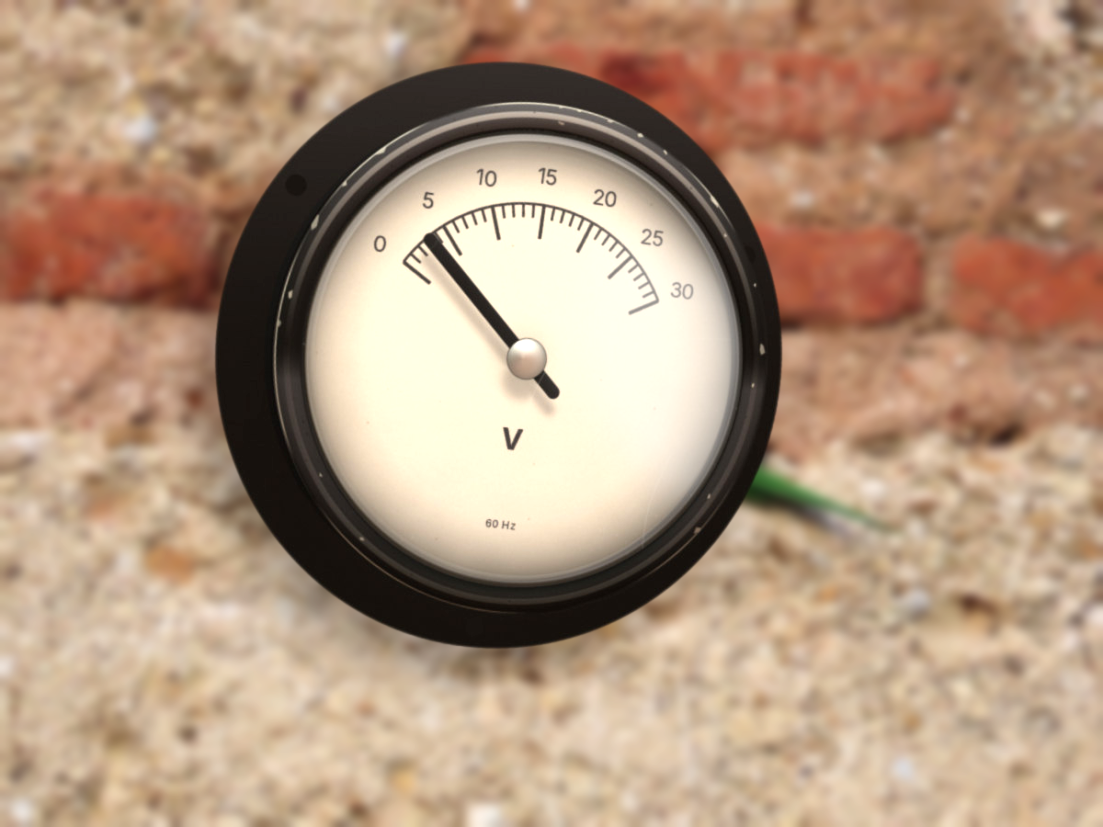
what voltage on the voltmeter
3 V
